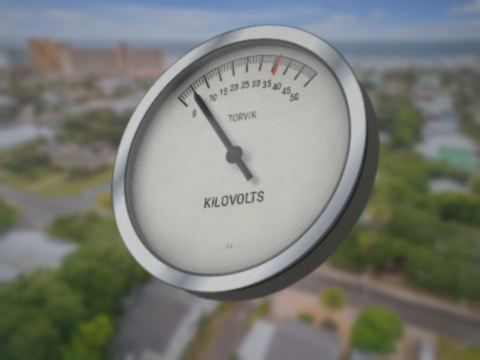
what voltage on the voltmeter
5 kV
